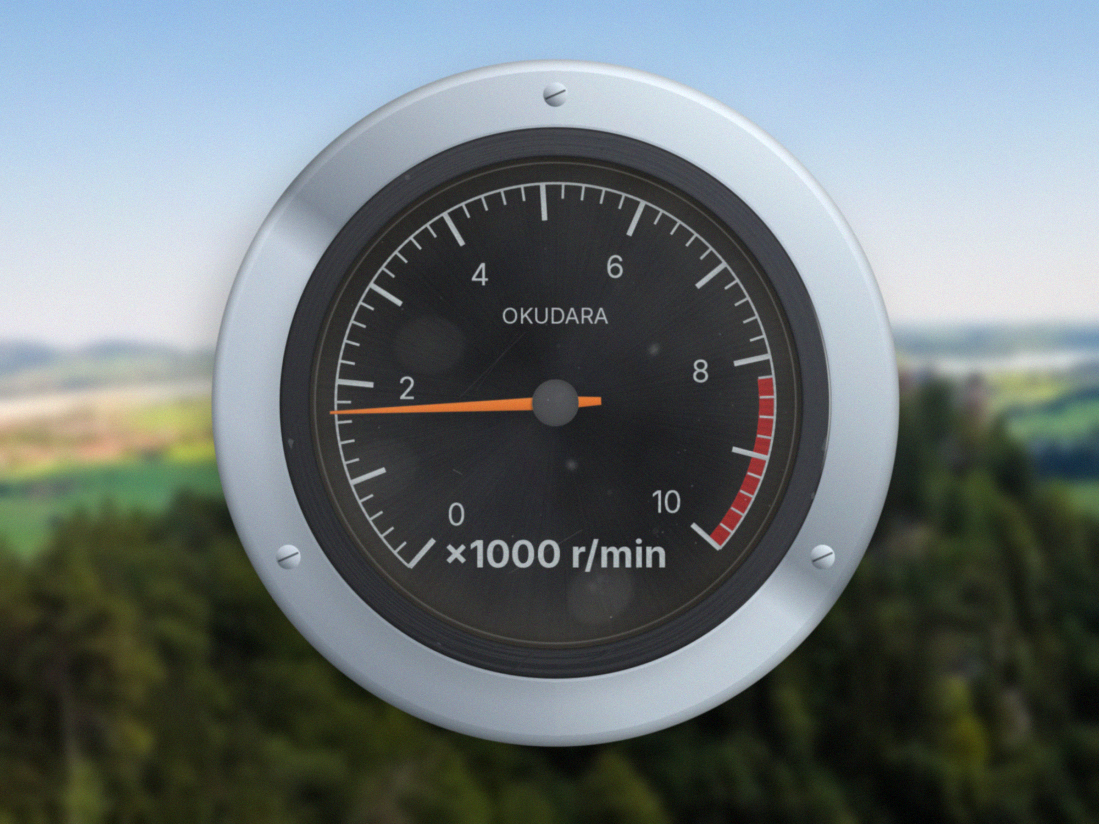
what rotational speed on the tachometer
1700 rpm
